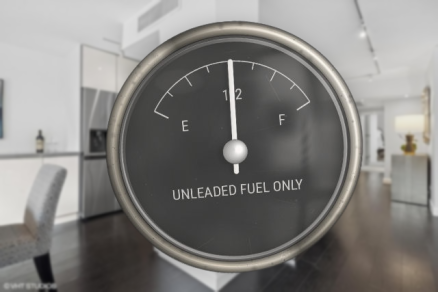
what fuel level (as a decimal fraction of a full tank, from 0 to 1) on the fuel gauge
0.5
